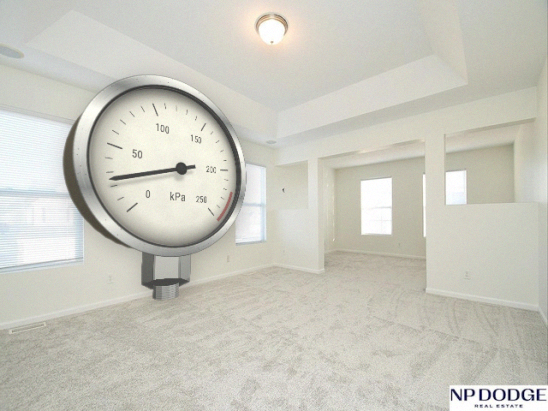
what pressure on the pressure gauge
25 kPa
